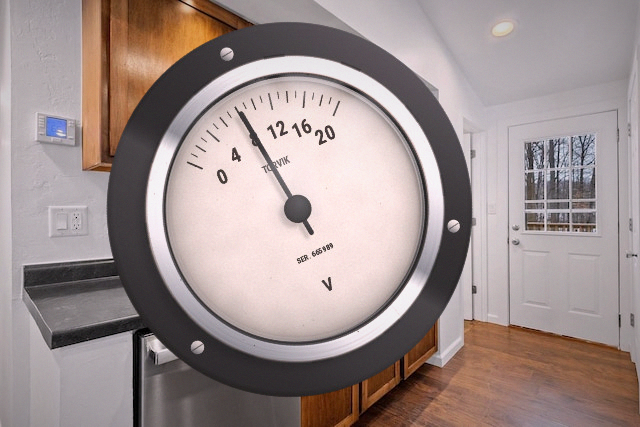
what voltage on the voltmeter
8 V
